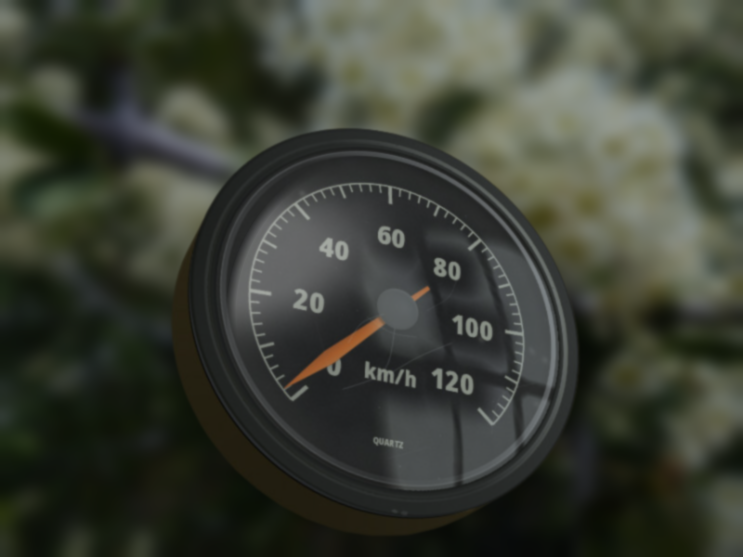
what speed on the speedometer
2 km/h
